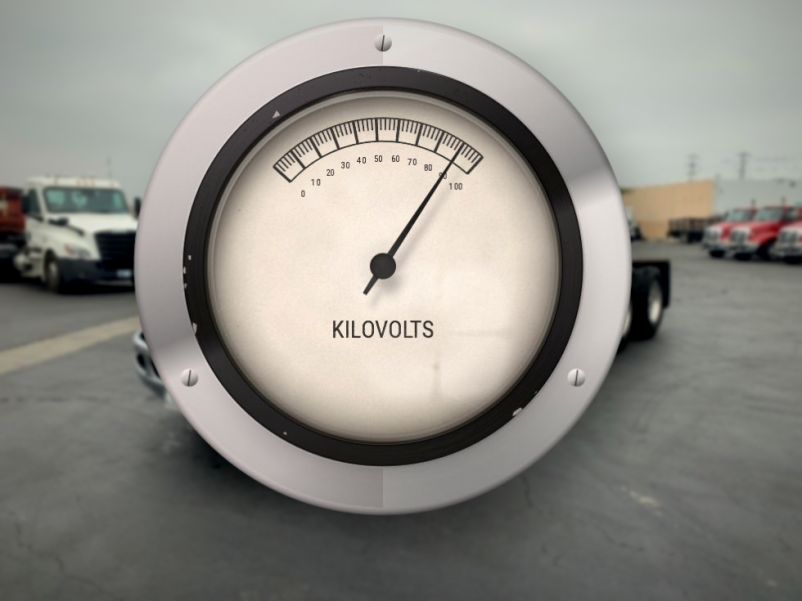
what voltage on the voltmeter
90 kV
